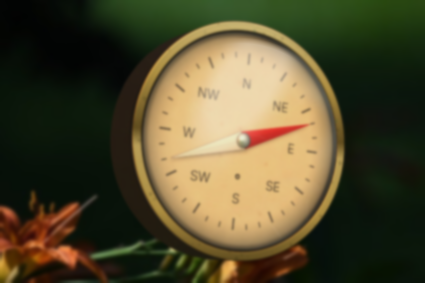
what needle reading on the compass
70 °
